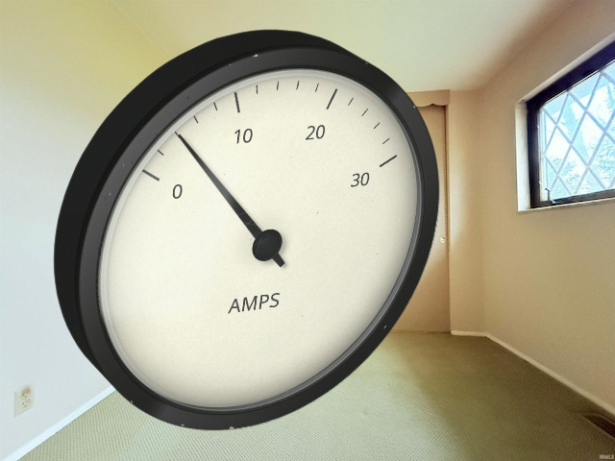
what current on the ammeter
4 A
